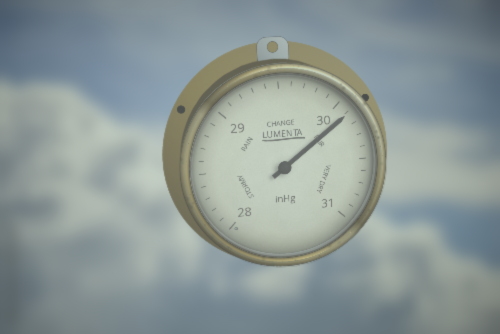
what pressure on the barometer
30.1 inHg
